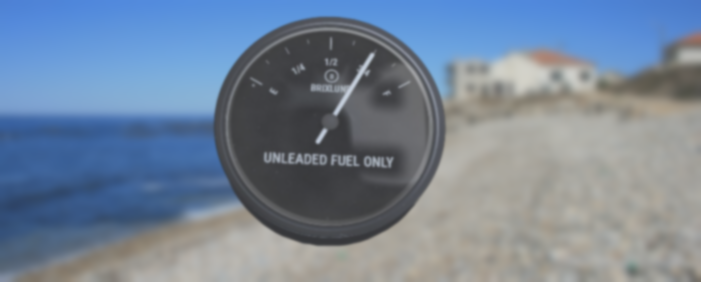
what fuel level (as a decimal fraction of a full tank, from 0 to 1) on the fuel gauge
0.75
